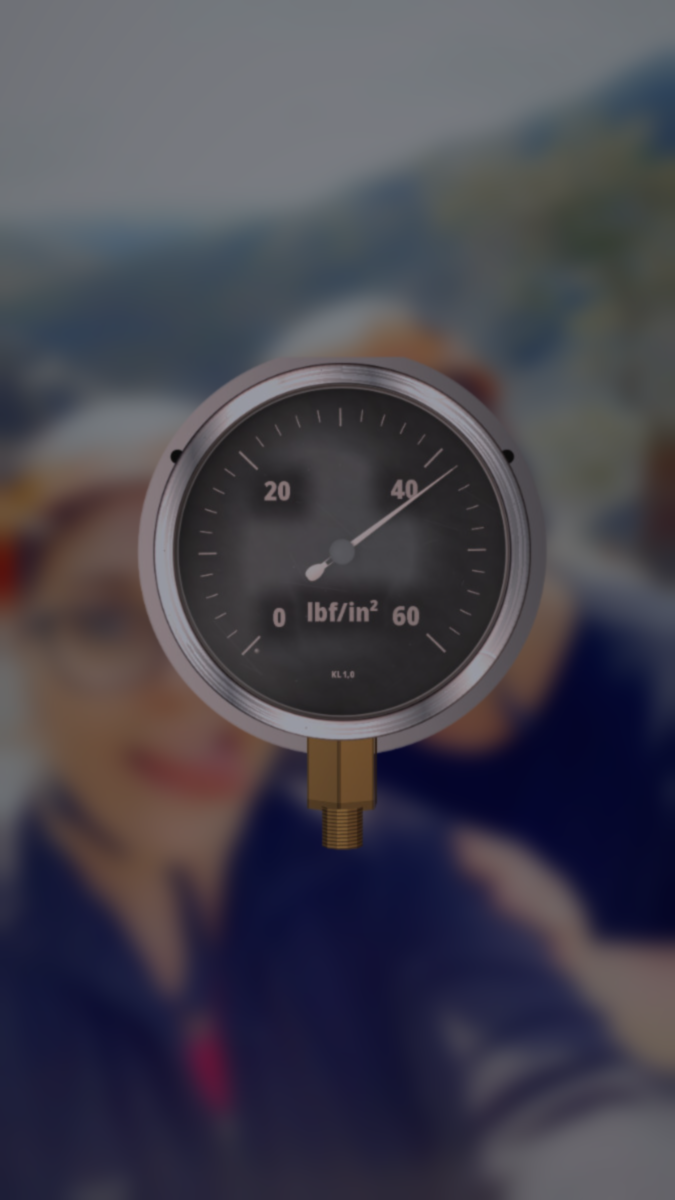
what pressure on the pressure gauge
42 psi
